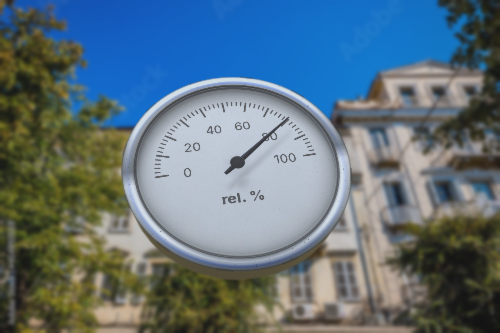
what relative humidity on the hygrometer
80 %
